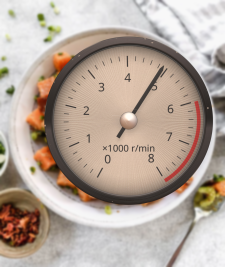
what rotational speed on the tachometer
4900 rpm
